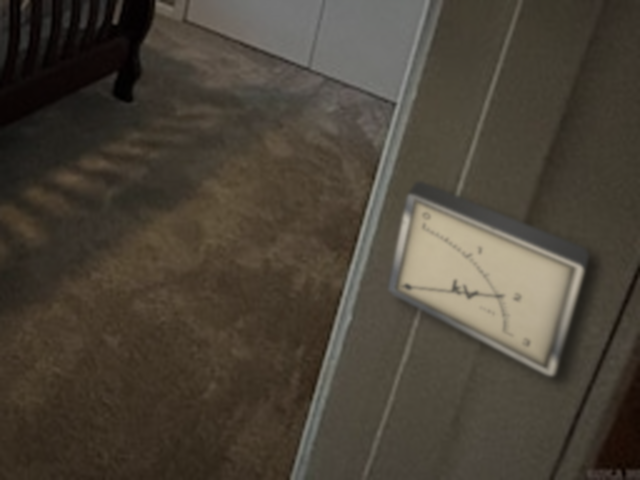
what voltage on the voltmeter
2 kV
